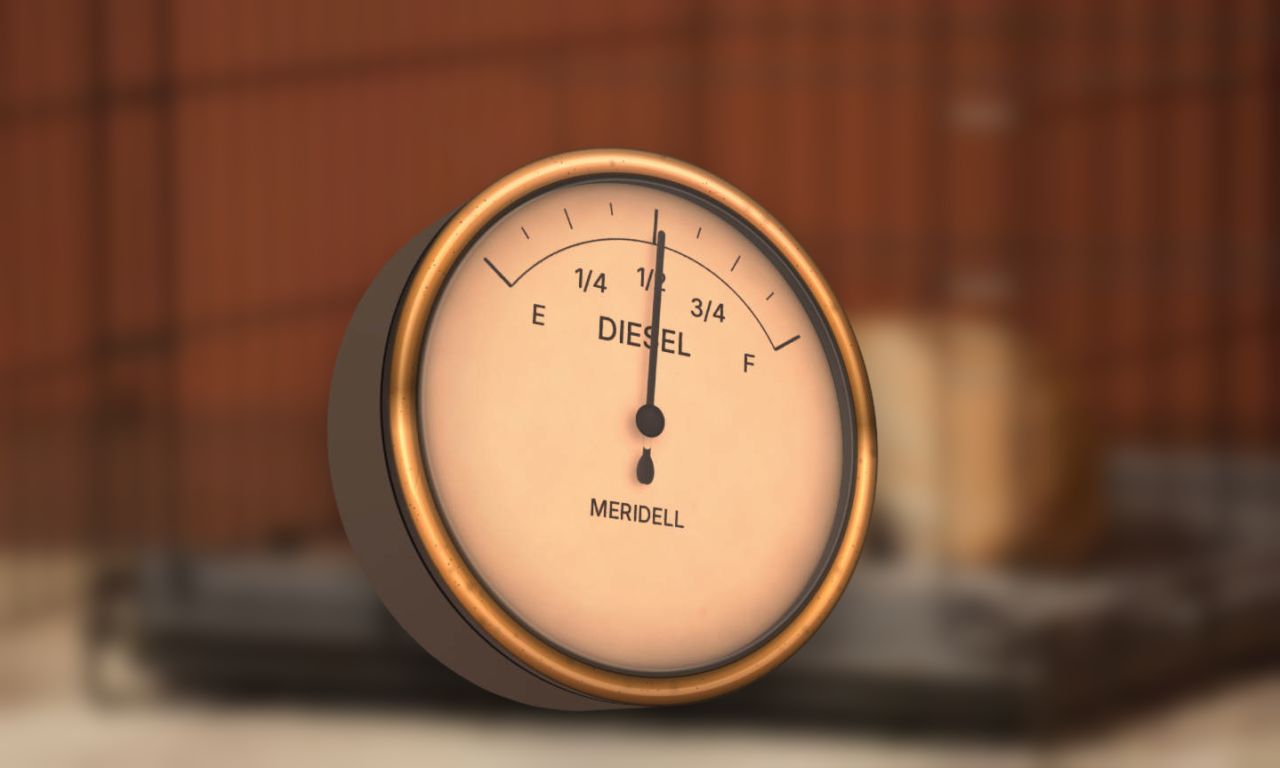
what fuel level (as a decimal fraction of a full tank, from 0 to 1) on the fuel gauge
0.5
